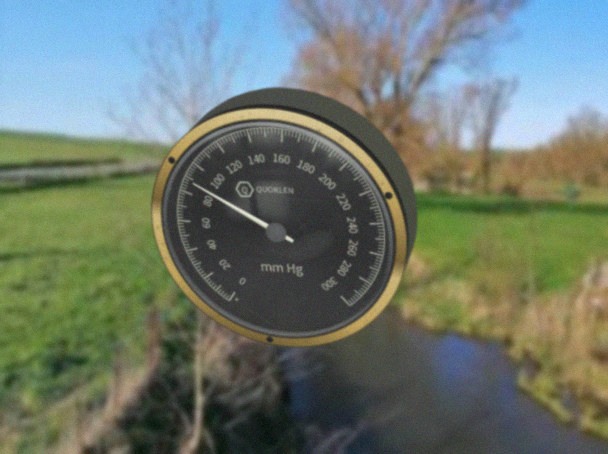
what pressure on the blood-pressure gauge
90 mmHg
